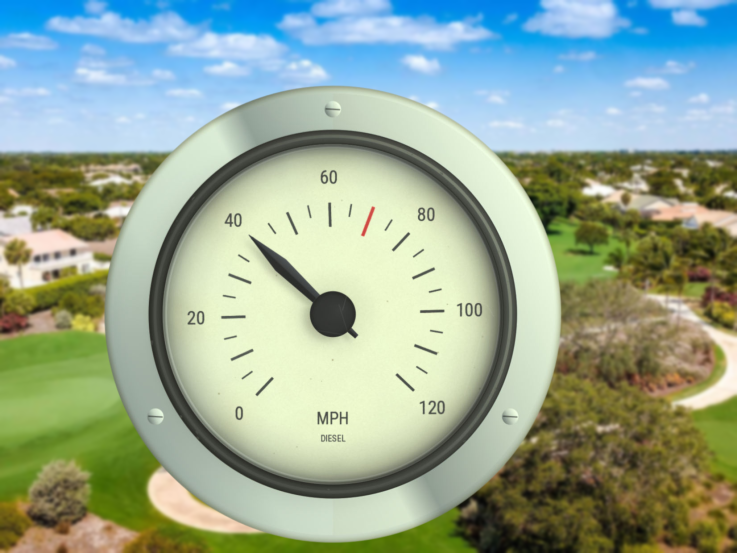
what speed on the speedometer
40 mph
